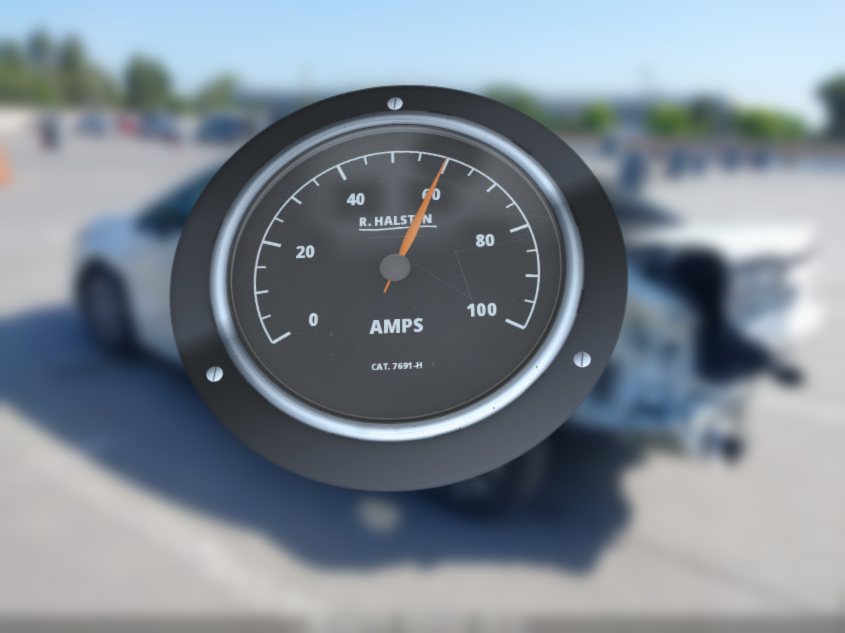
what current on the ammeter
60 A
